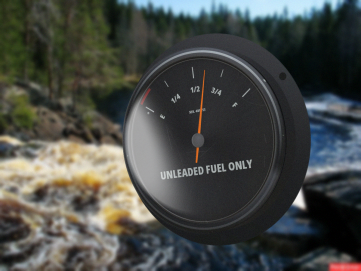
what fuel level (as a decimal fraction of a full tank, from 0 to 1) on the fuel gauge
0.625
